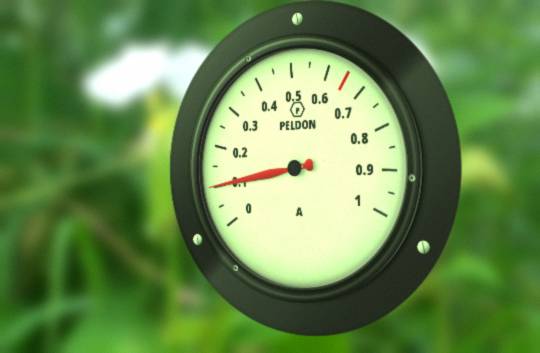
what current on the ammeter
0.1 A
